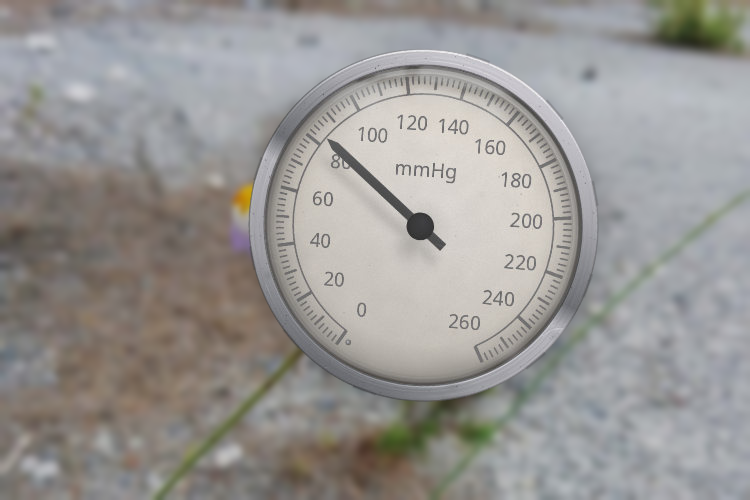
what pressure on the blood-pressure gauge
84 mmHg
